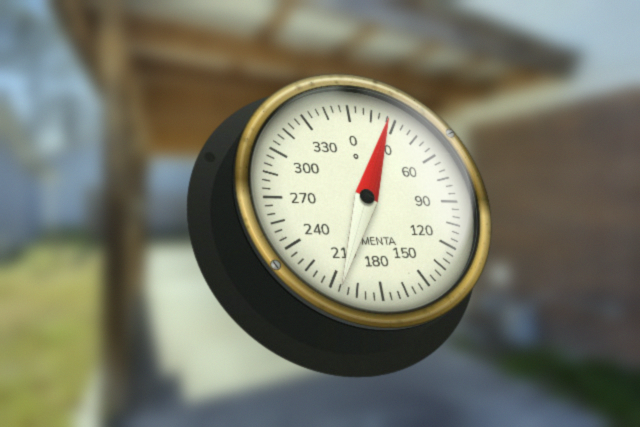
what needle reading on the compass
25 °
